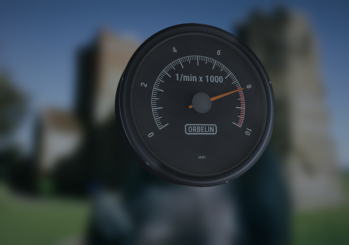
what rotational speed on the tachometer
8000 rpm
